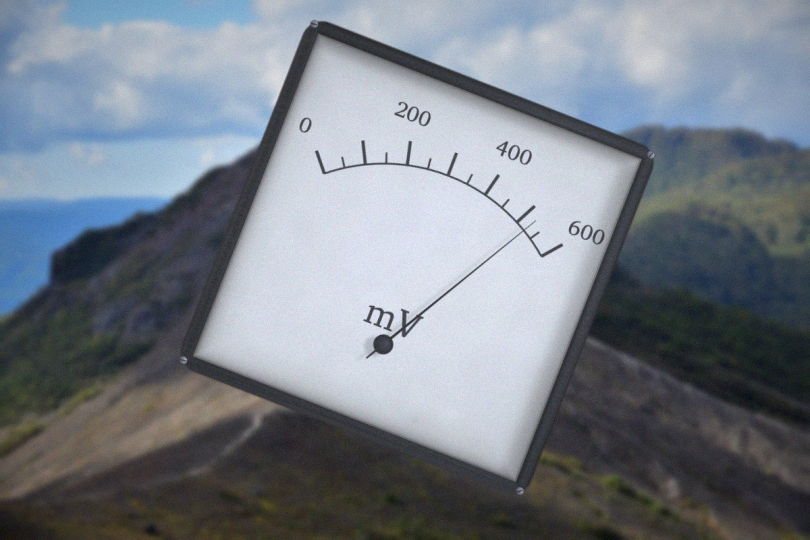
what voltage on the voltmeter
525 mV
